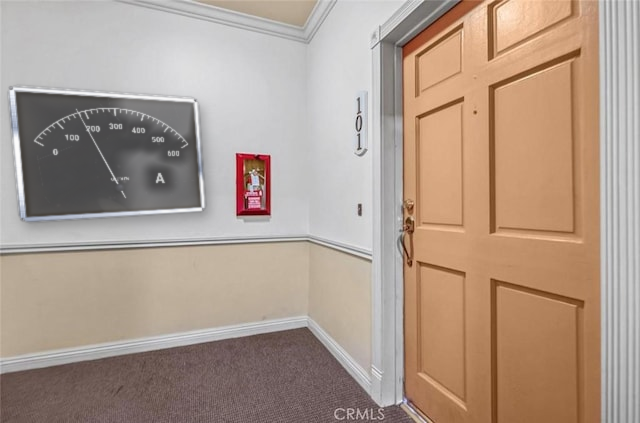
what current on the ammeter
180 A
